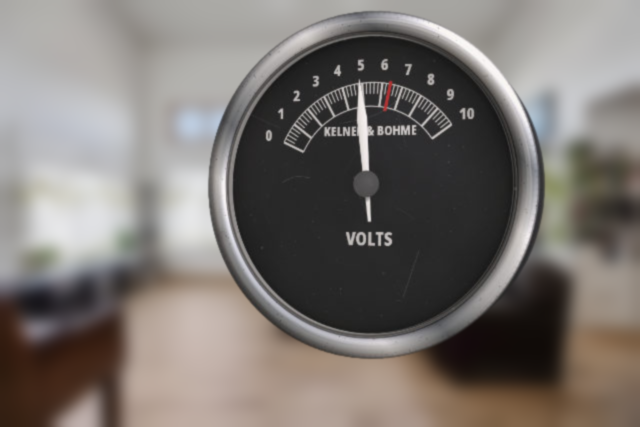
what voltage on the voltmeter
5 V
